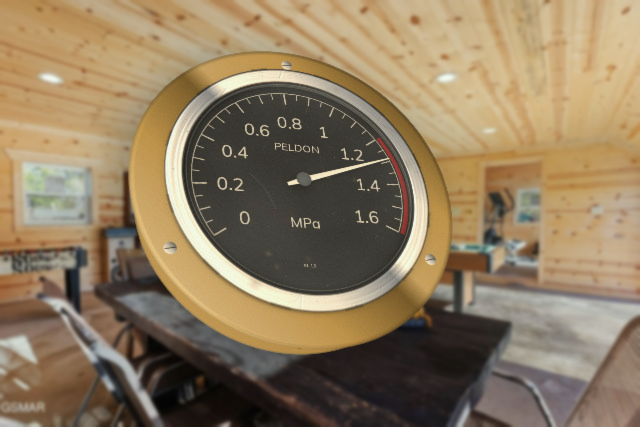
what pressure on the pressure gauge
1.3 MPa
